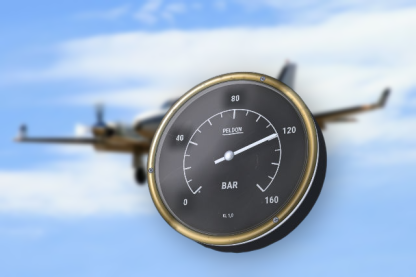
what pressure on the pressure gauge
120 bar
